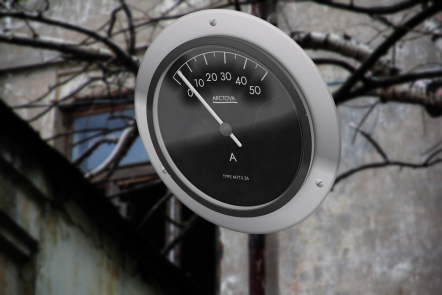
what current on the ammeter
5 A
